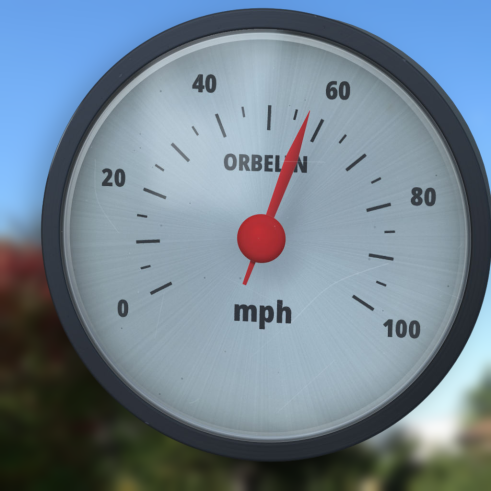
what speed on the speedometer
57.5 mph
